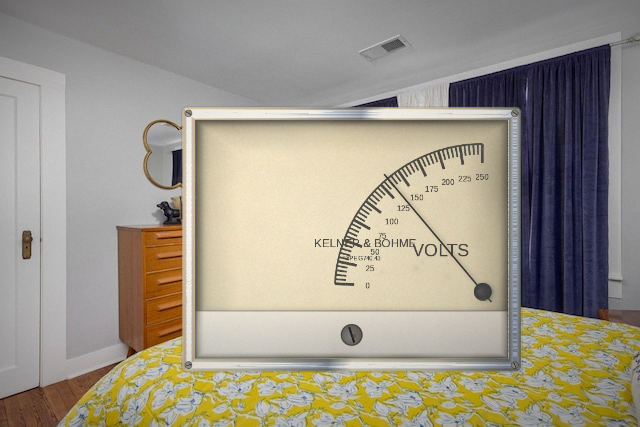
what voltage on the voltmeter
135 V
